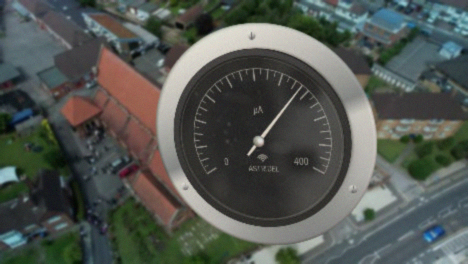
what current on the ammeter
270 µA
